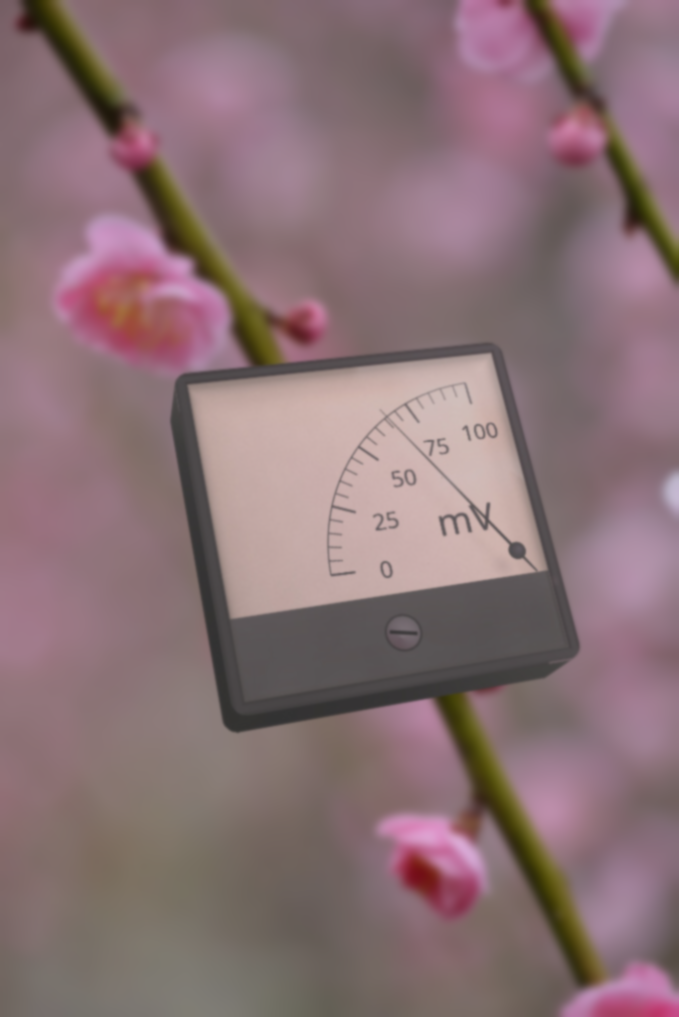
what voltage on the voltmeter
65 mV
